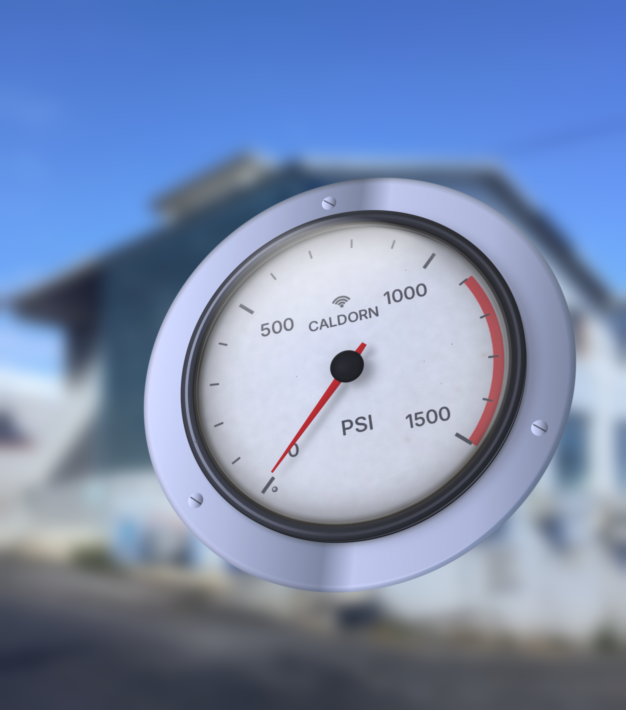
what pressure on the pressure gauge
0 psi
